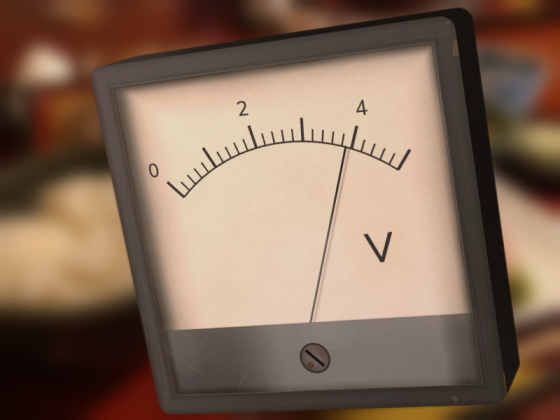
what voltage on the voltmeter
3.9 V
